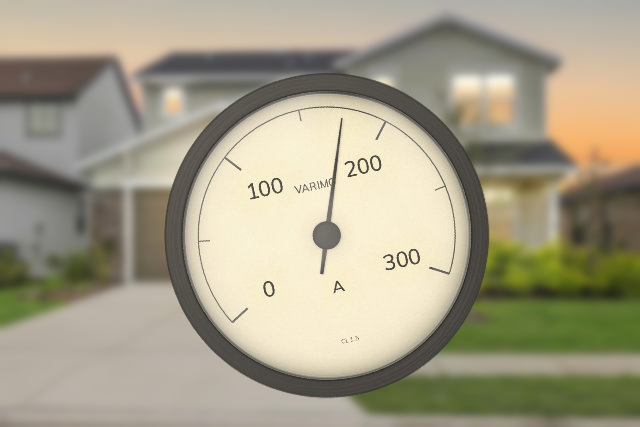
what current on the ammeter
175 A
